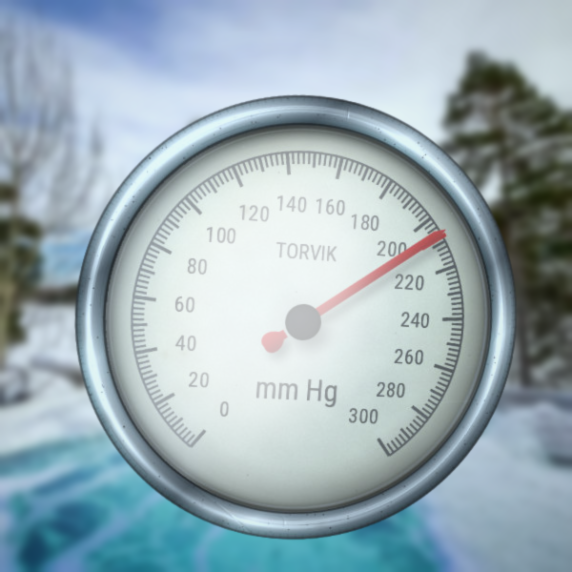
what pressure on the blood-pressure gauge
206 mmHg
